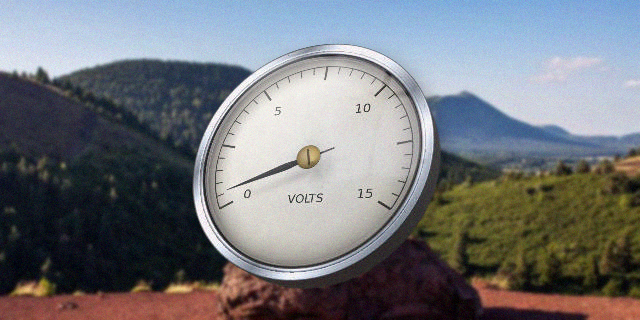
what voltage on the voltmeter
0.5 V
